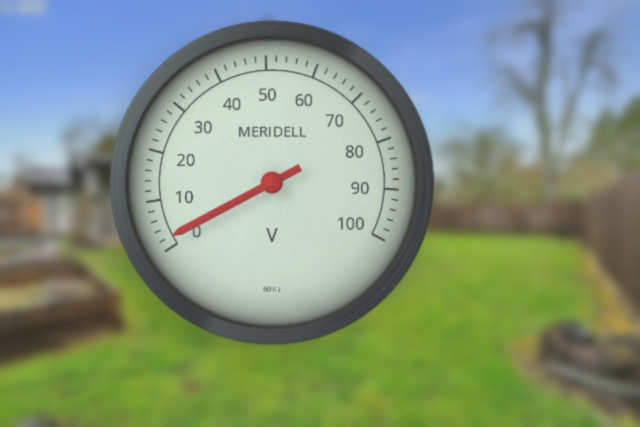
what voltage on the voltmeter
2 V
